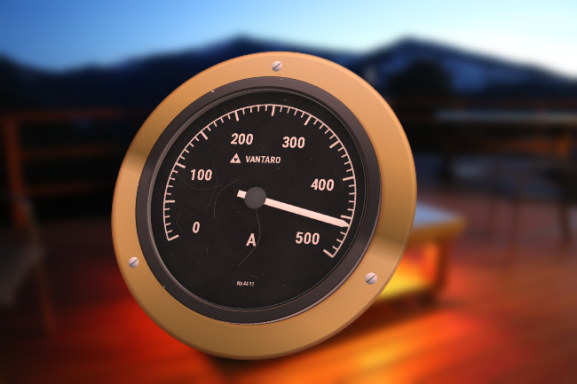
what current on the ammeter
460 A
